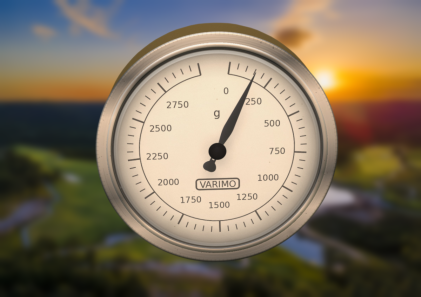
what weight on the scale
150 g
